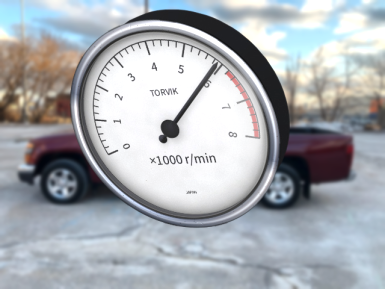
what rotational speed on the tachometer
5900 rpm
